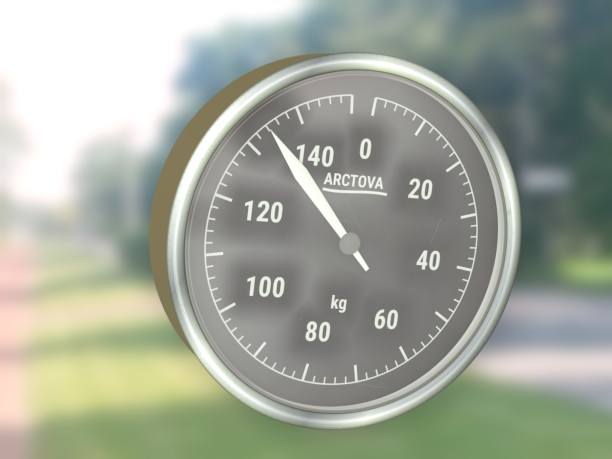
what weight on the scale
134 kg
